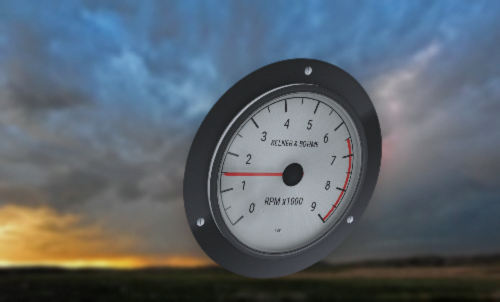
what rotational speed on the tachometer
1500 rpm
